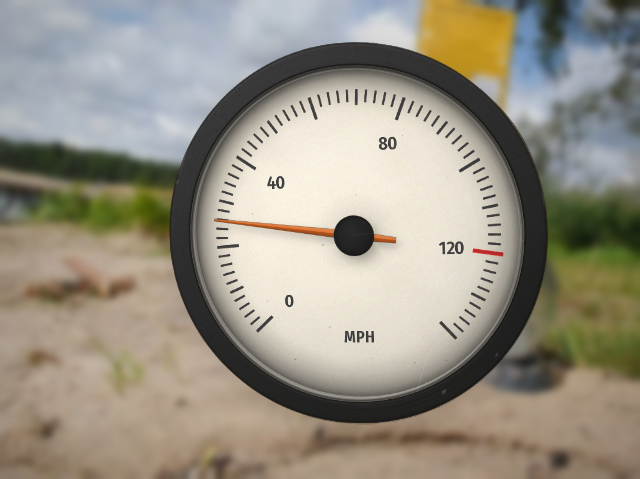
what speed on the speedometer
26 mph
